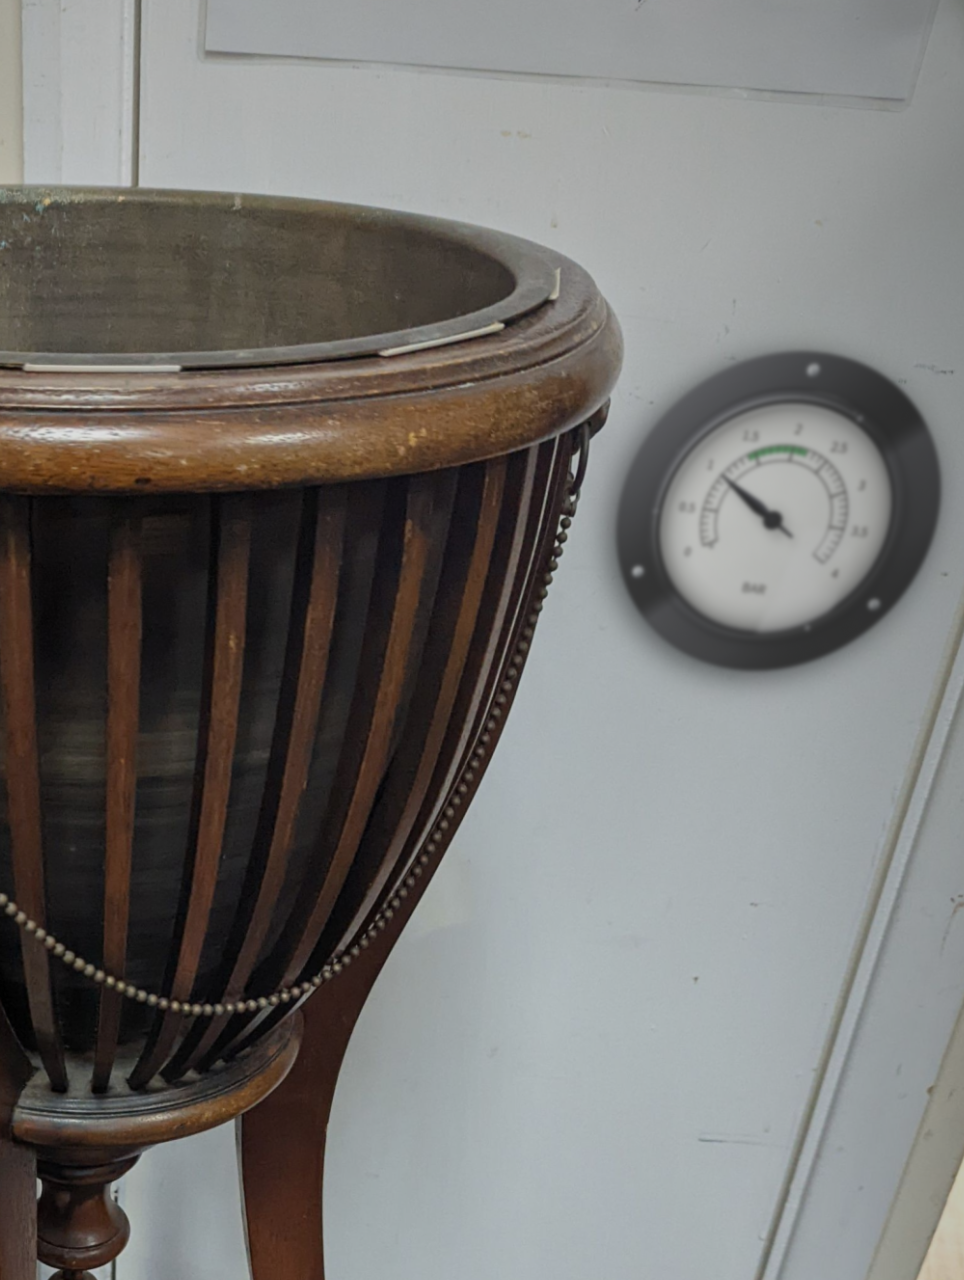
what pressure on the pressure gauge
1 bar
